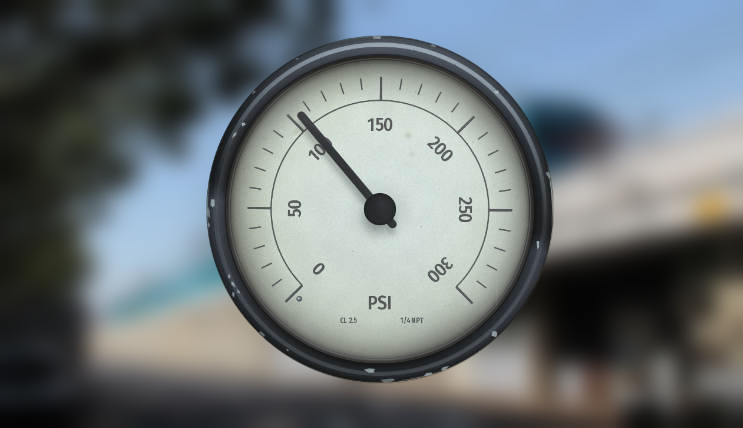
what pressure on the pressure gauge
105 psi
